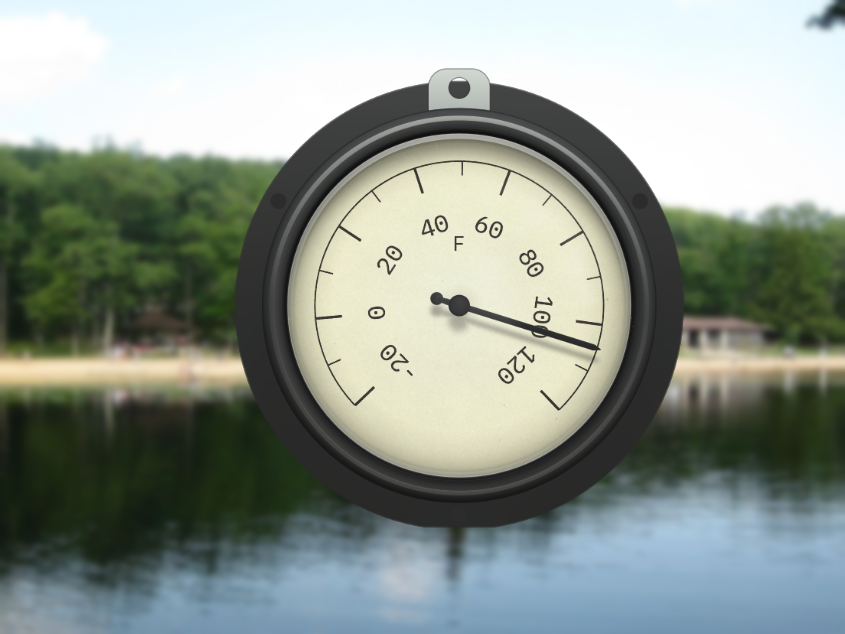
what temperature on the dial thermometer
105 °F
